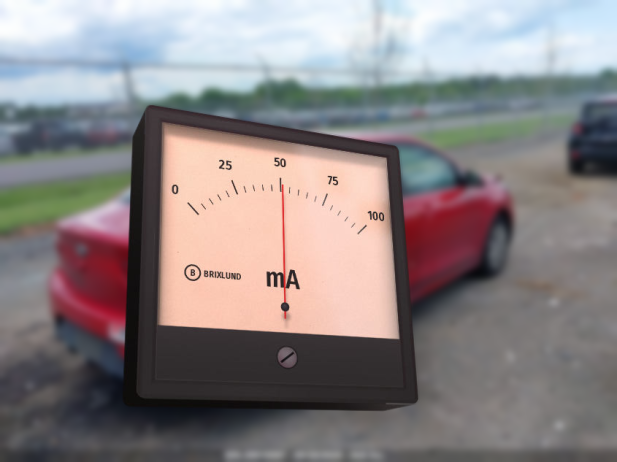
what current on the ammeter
50 mA
